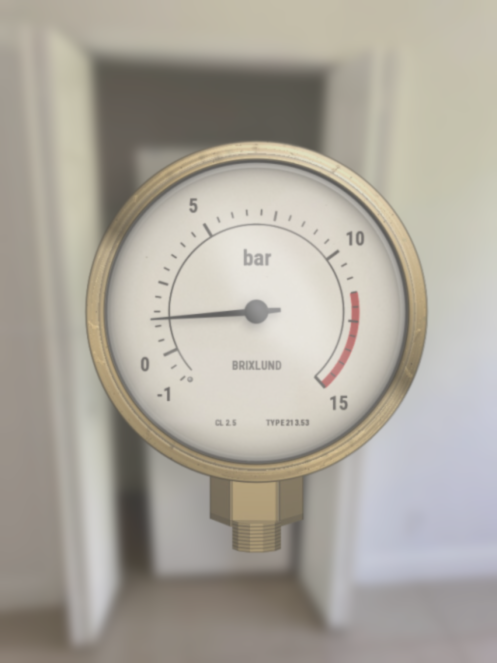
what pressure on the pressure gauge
1.25 bar
